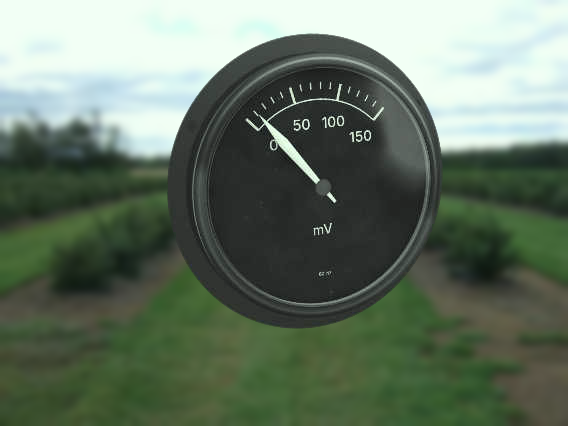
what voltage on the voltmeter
10 mV
